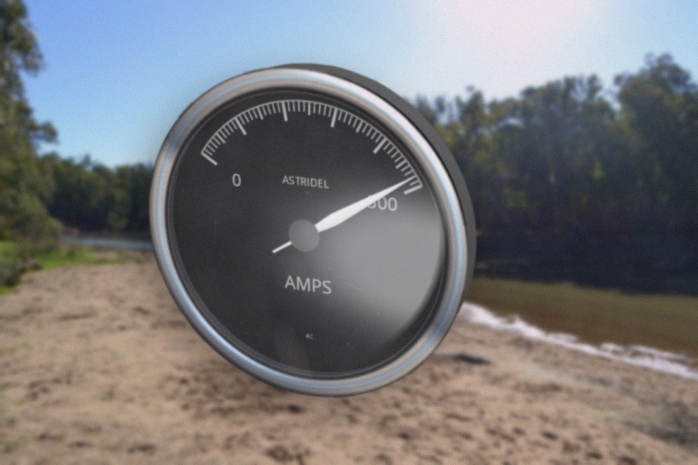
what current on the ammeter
480 A
